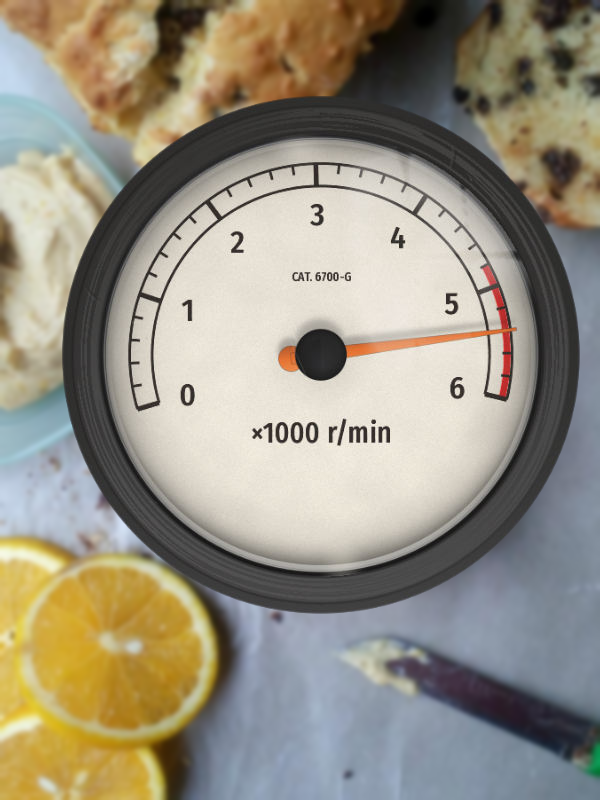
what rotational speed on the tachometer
5400 rpm
